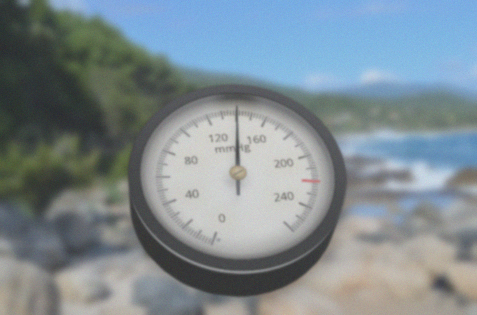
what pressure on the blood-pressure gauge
140 mmHg
